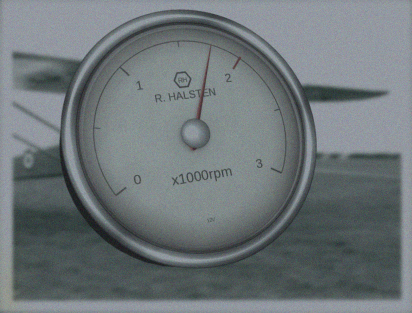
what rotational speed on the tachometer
1750 rpm
